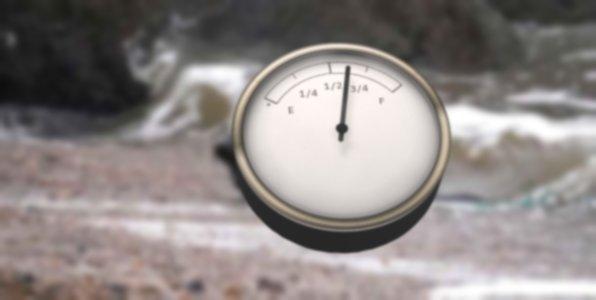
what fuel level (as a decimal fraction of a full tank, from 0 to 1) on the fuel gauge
0.625
